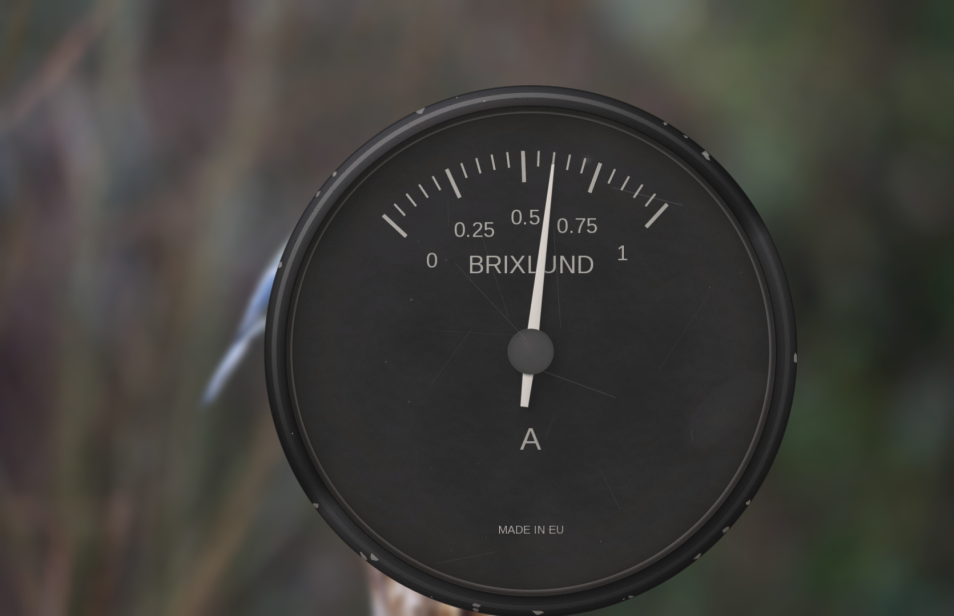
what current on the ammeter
0.6 A
